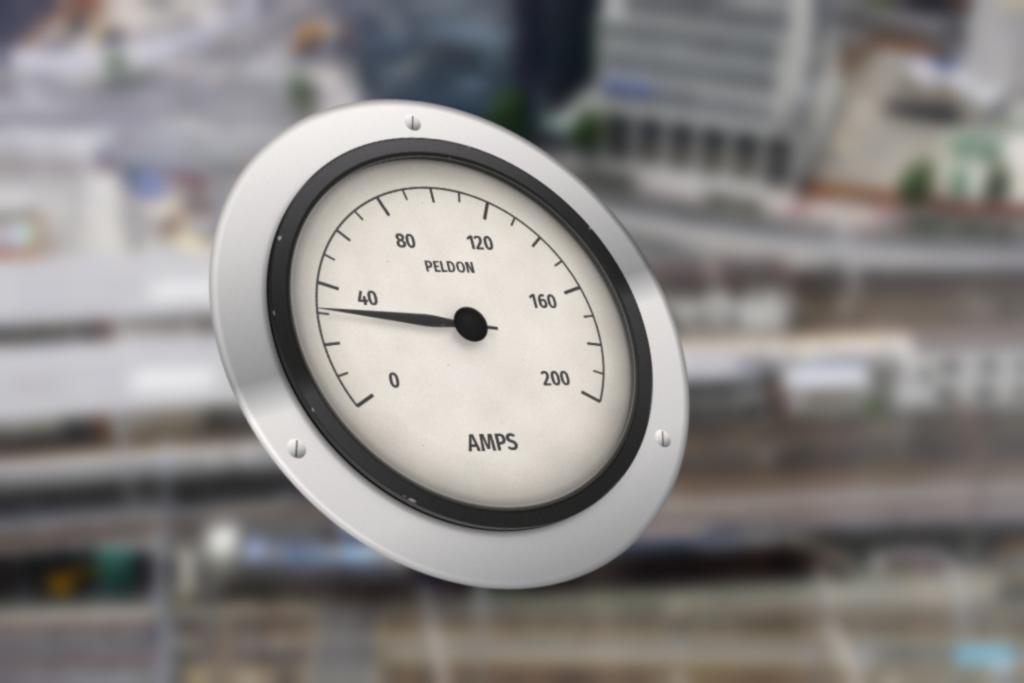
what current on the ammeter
30 A
